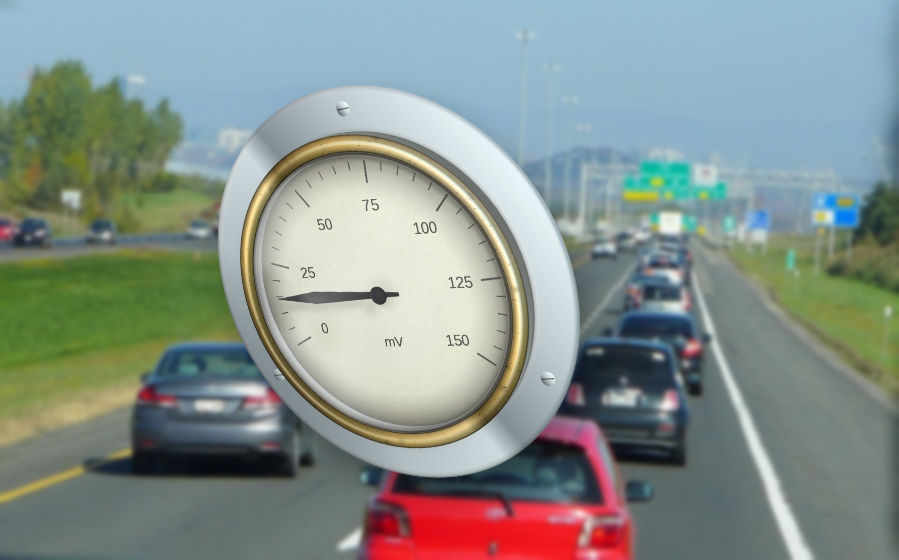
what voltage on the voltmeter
15 mV
